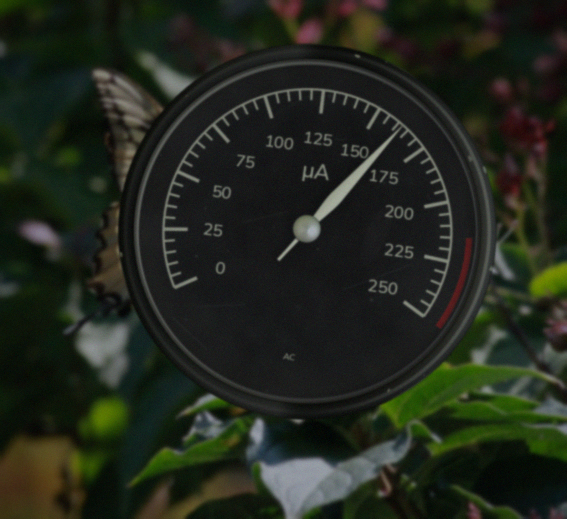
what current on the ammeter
162.5 µA
